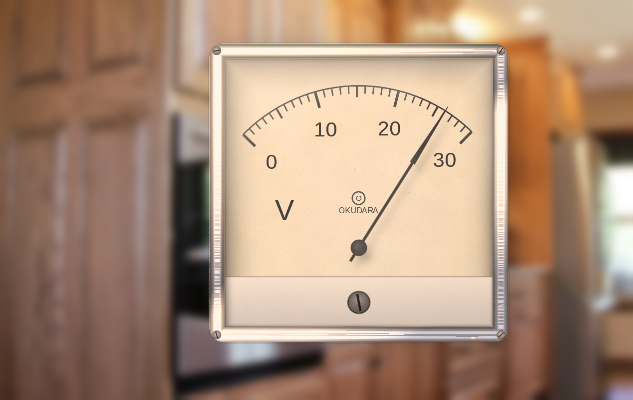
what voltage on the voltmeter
26 V
